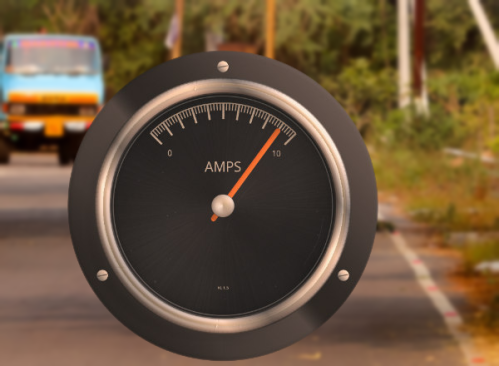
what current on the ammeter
9 A
